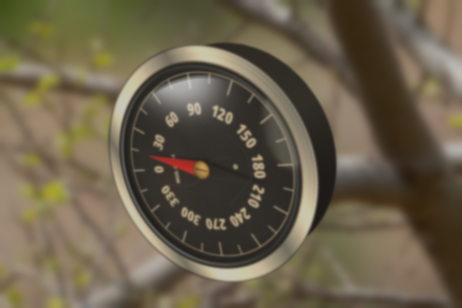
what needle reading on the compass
15 °
